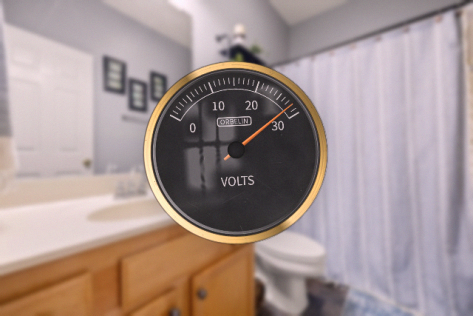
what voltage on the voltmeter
28 V
